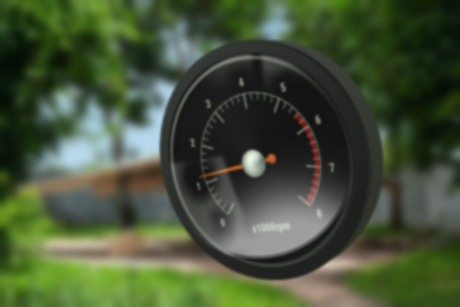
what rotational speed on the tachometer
1200 rpm
